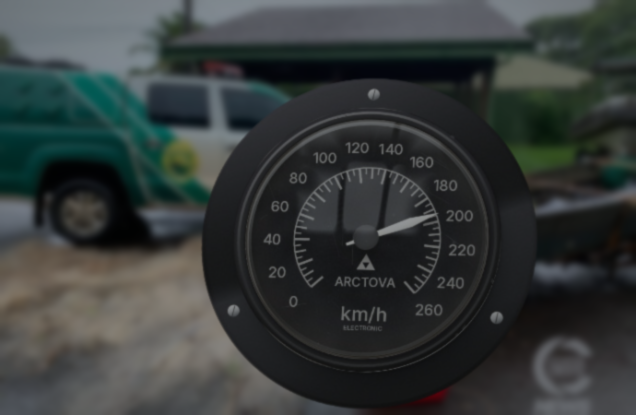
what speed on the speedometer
195 km/h
